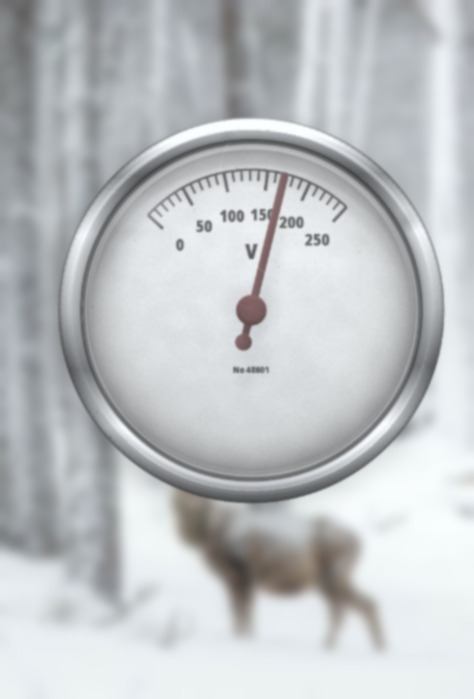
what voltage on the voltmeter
170 V
